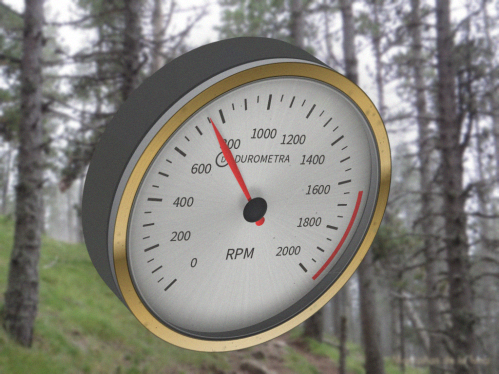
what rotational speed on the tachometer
750 rpm
